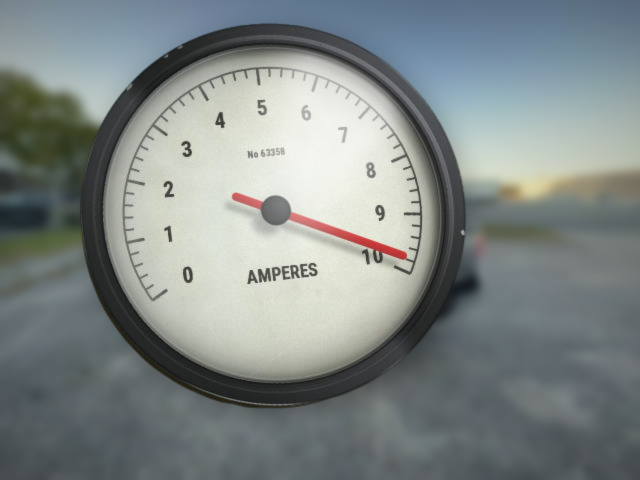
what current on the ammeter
9.8 A
